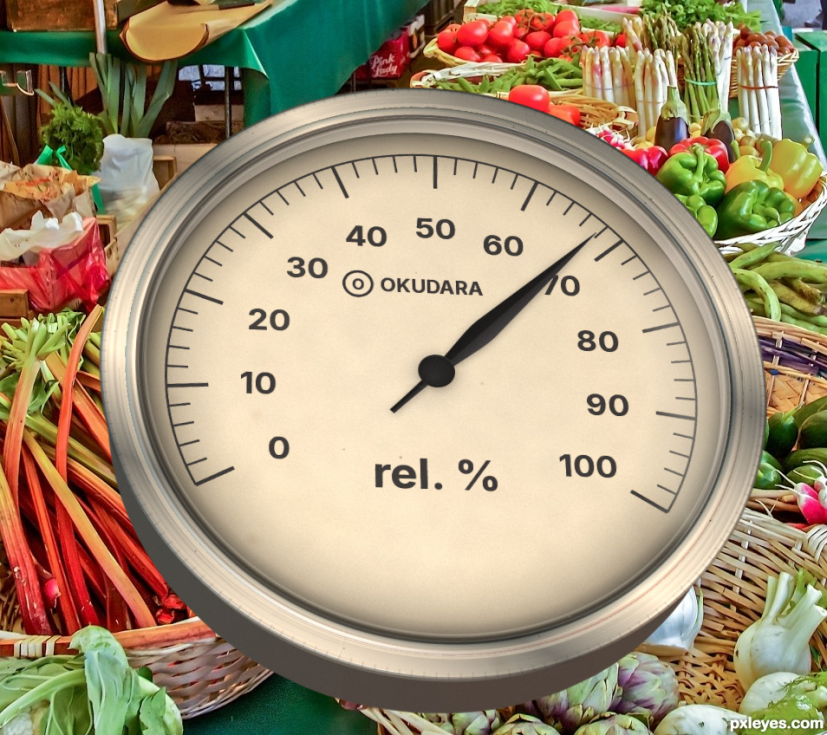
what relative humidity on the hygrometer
68 %
